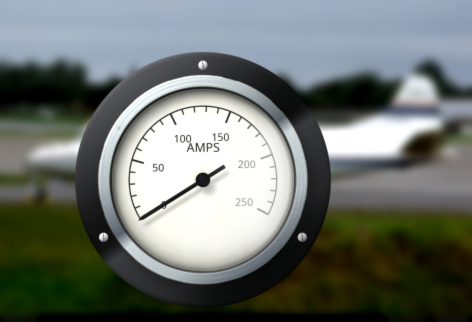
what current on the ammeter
0 A
